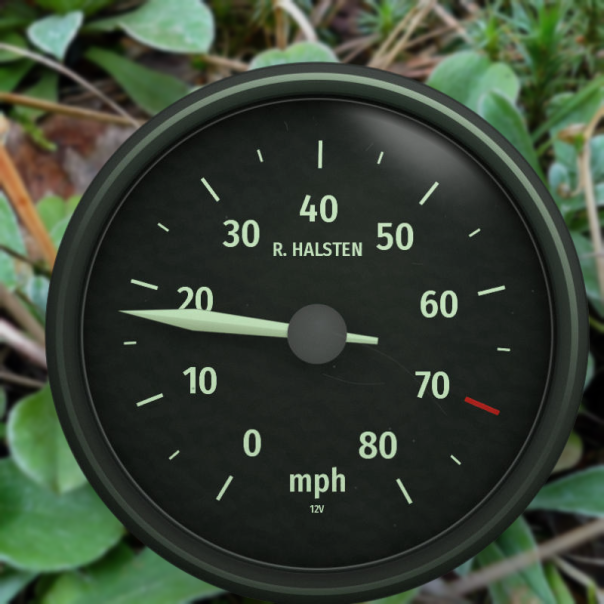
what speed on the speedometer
17.5 mph
